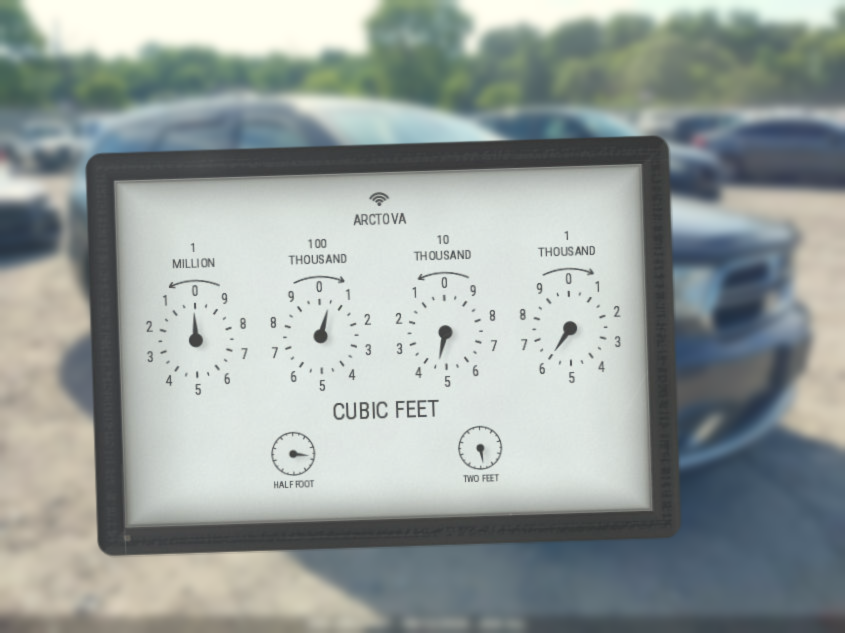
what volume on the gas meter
4600 ft³
